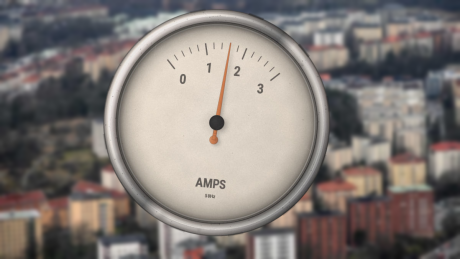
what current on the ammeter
1.6 A
